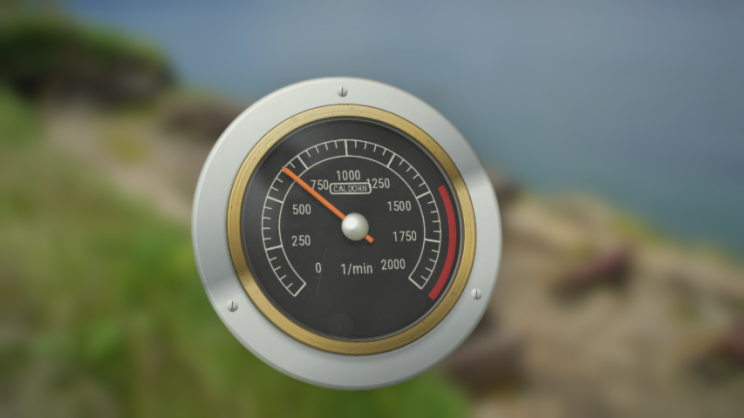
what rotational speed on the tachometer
650 rpm
